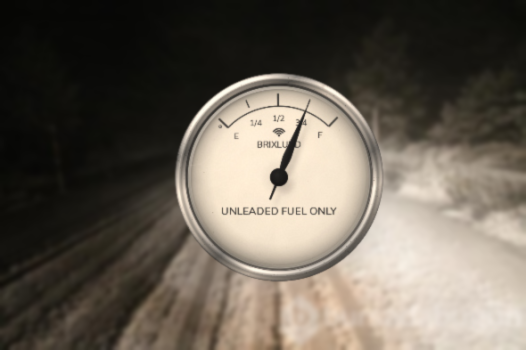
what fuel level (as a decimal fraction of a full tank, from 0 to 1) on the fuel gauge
0.75
